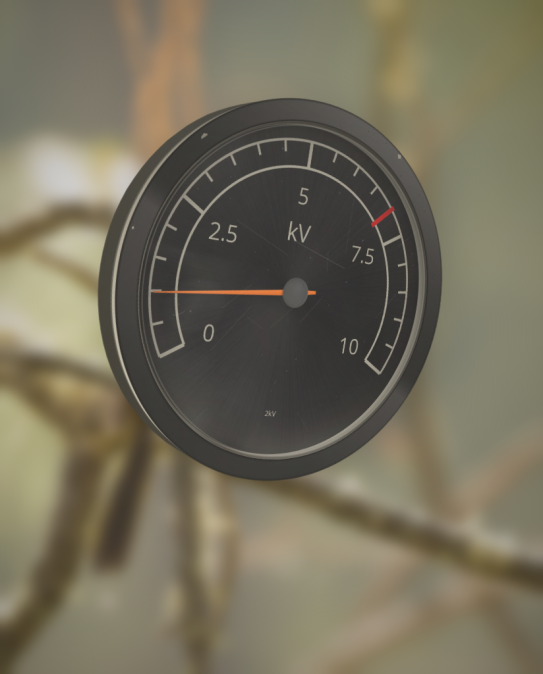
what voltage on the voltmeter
1 kV
